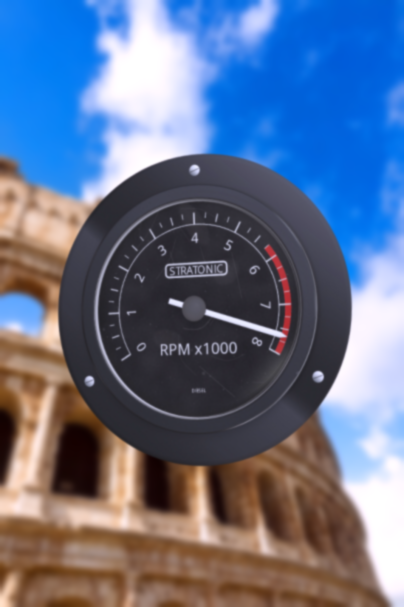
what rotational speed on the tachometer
7625 rpm
